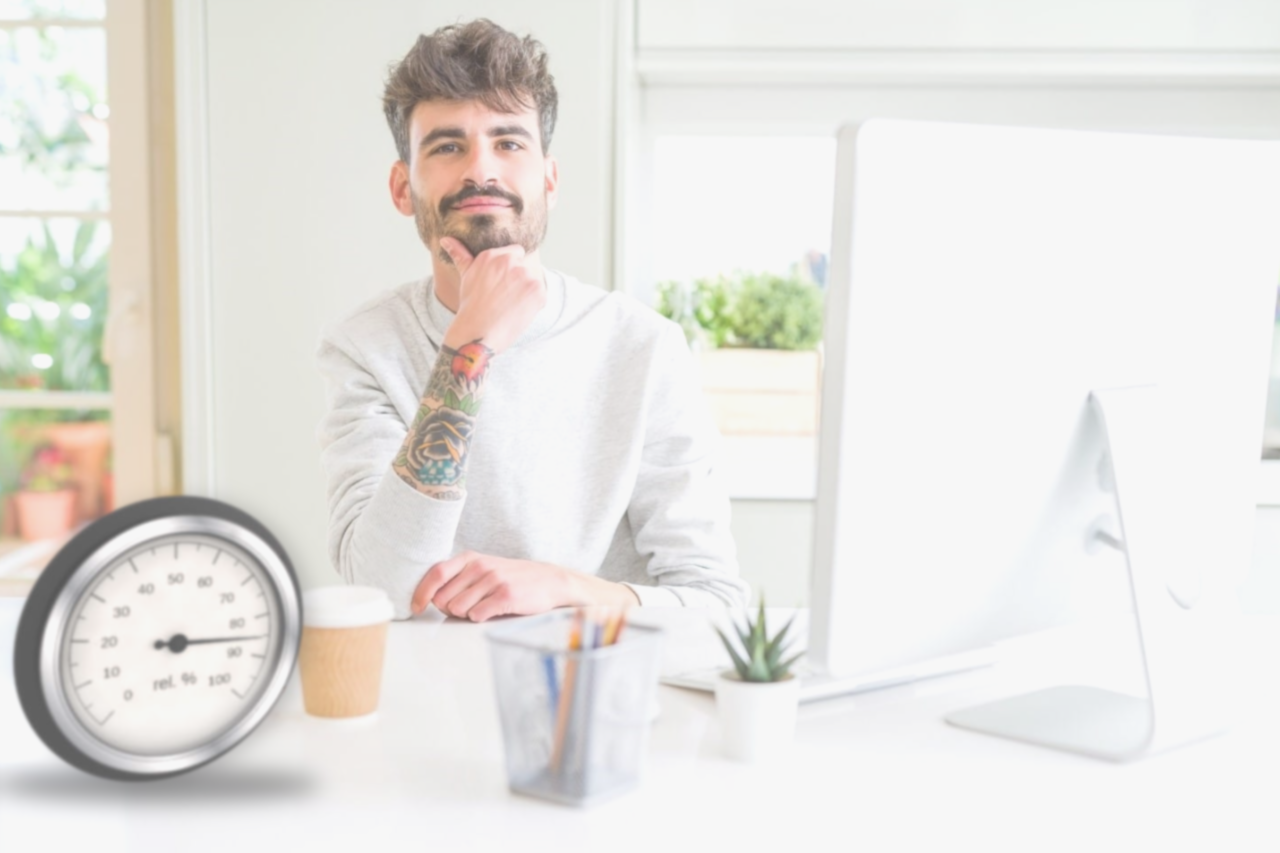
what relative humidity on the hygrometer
85 %
